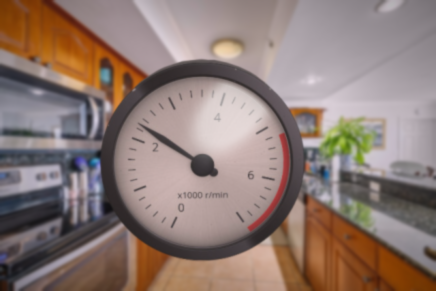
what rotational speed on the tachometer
2300 rpm
